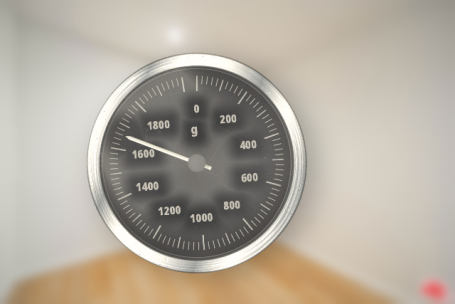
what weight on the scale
1660 g
